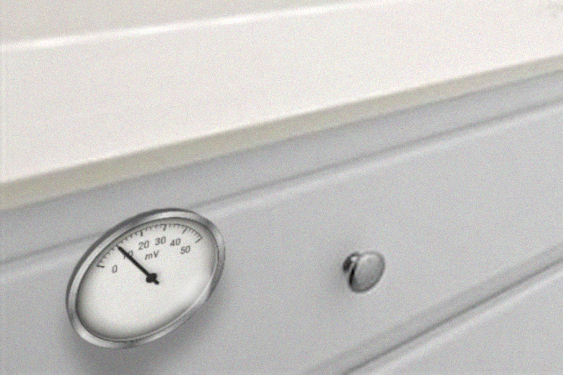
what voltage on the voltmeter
10 mV
